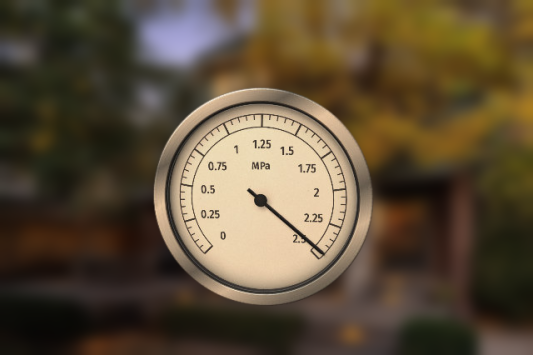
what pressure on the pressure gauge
2.45 MPa
